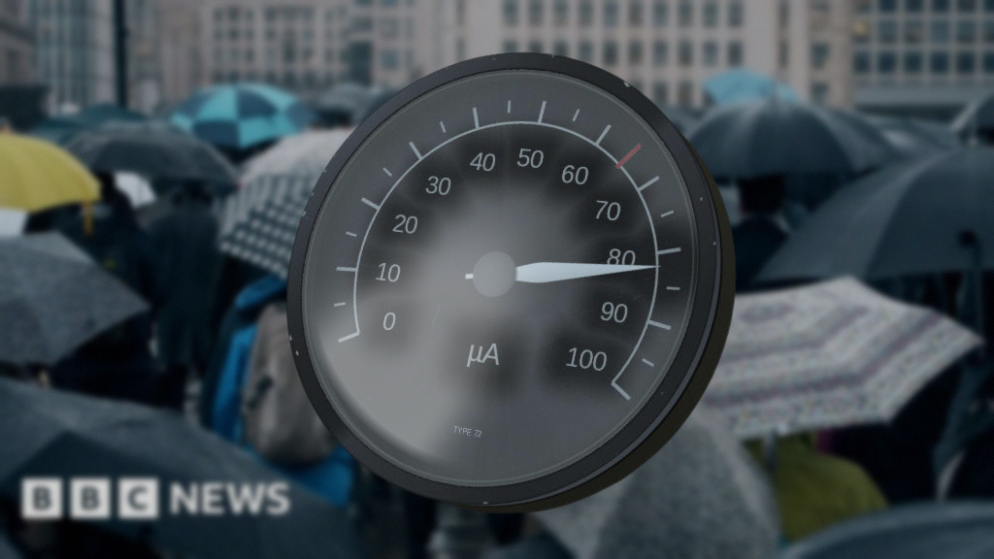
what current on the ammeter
82.5 µA
